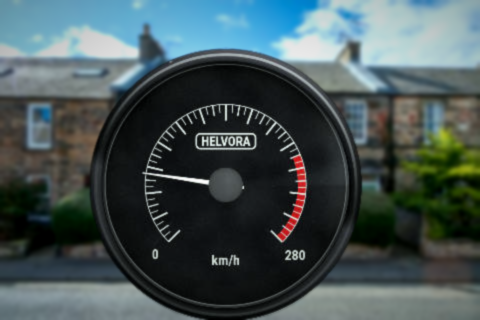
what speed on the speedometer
55 km/h
